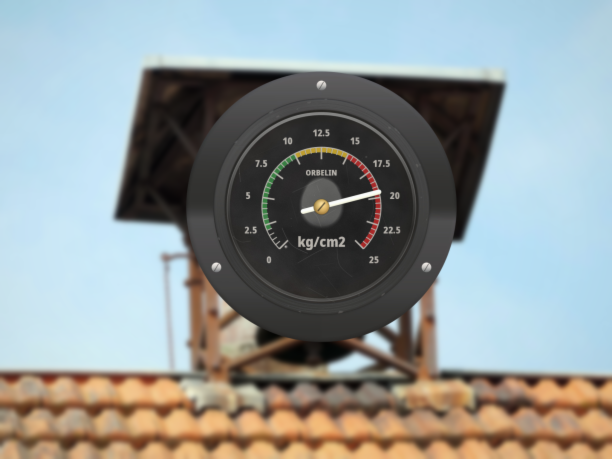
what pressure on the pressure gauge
19.5 kg/cm²
